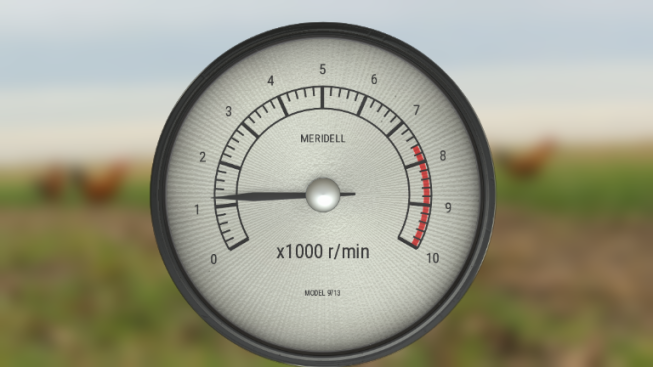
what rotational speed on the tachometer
1200 rpm
